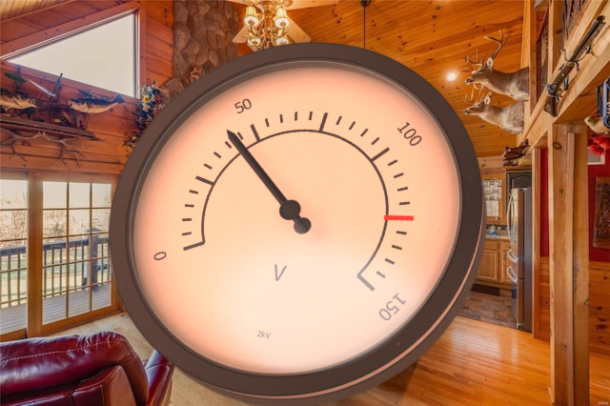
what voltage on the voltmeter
42.5 V
